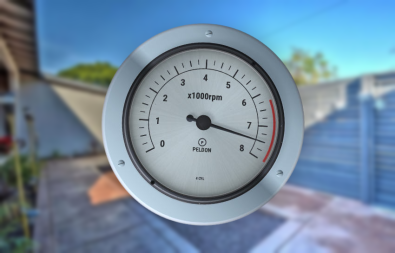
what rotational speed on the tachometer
7500 rpm
